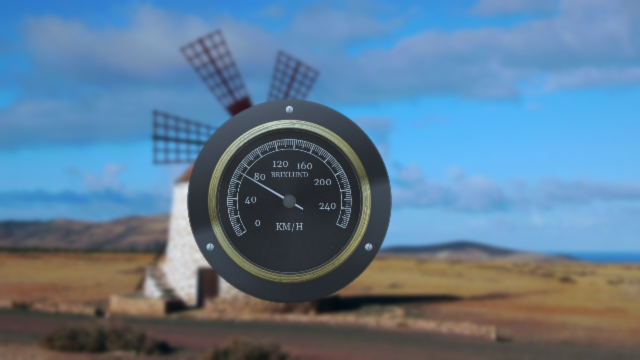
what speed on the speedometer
70 km/h
